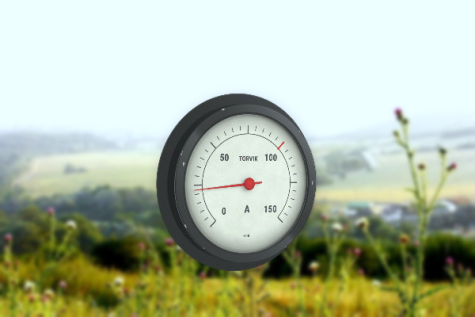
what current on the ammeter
22.5 A
